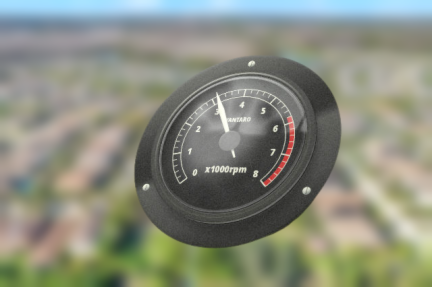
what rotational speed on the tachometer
3200 rpm
